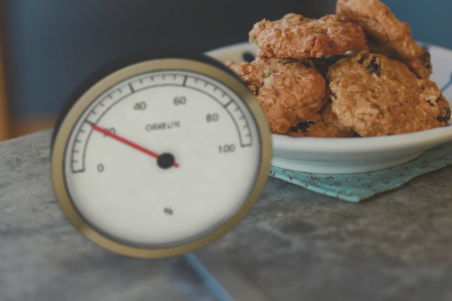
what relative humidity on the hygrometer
20 %
